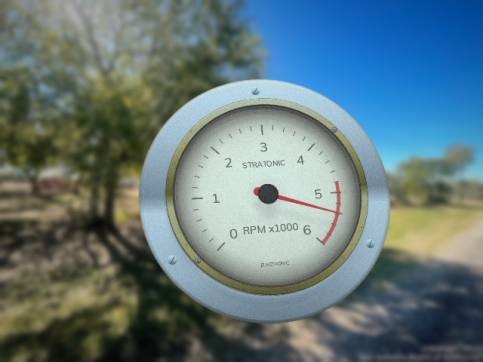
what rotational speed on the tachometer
5400 rpm
